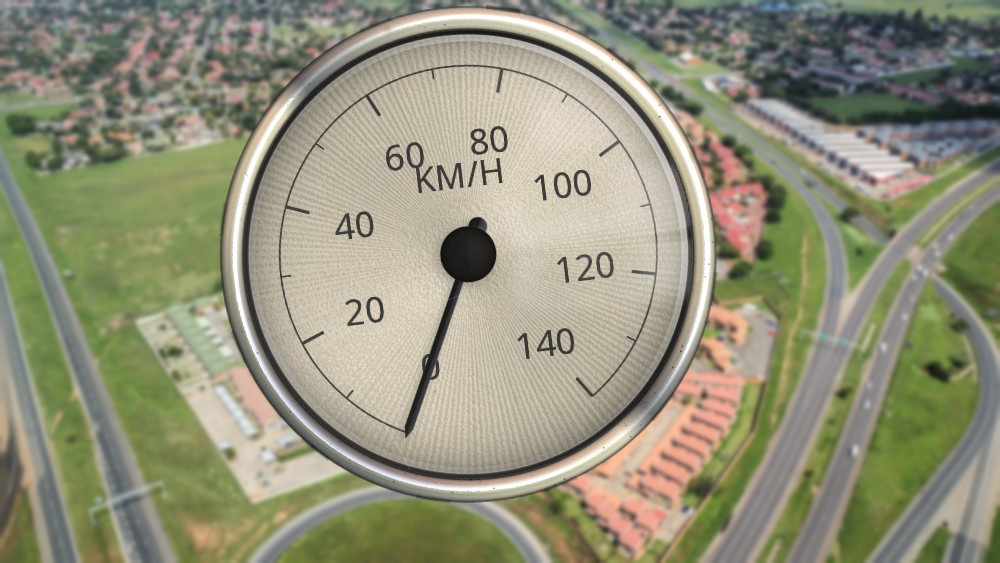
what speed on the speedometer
0 km/h
